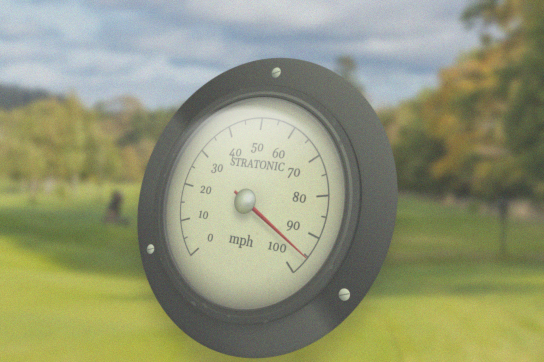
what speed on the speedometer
95 mph
